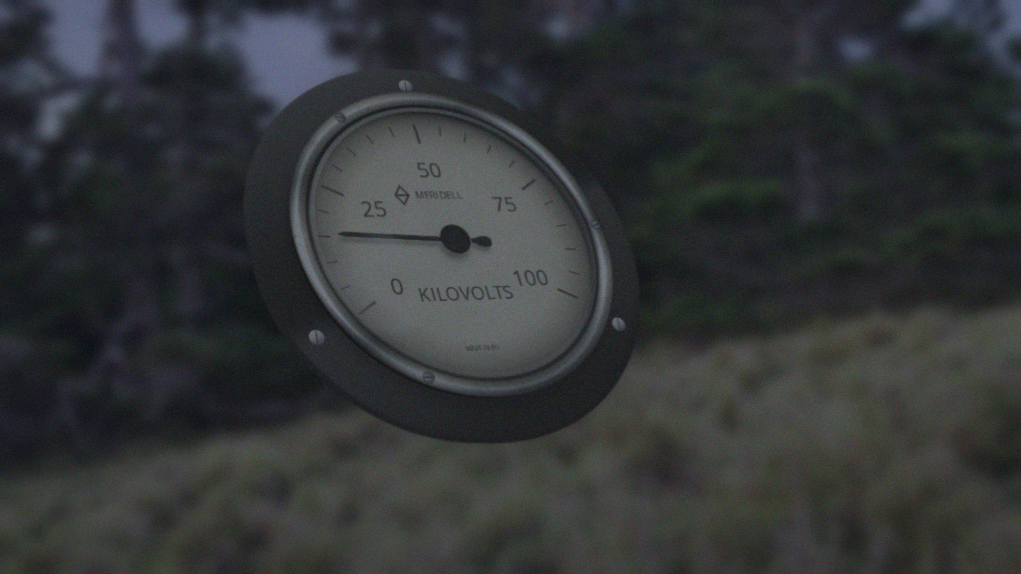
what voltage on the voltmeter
15 kV
